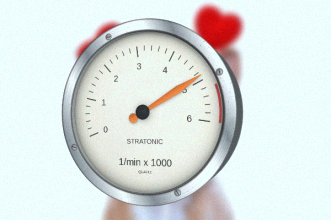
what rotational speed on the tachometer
4900 rpm
